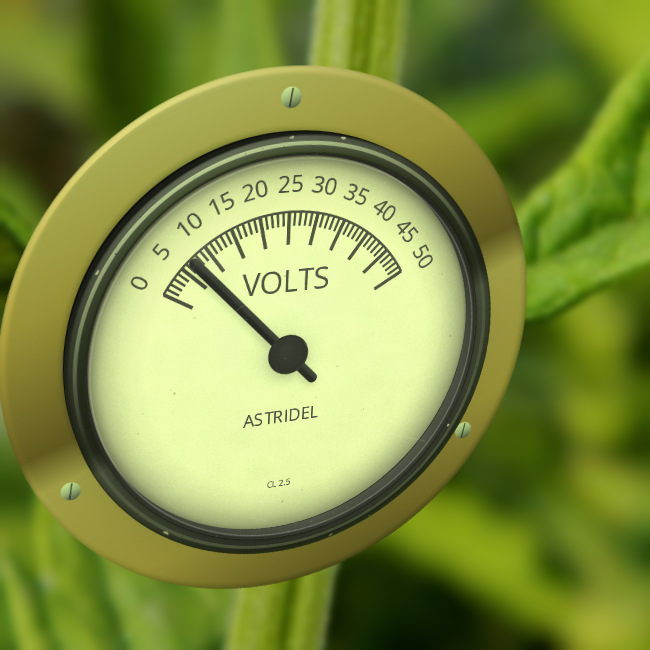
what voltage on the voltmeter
7 V
